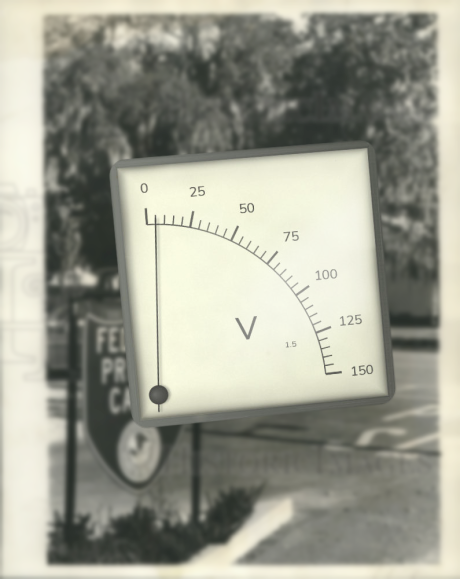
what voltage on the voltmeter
5 V
